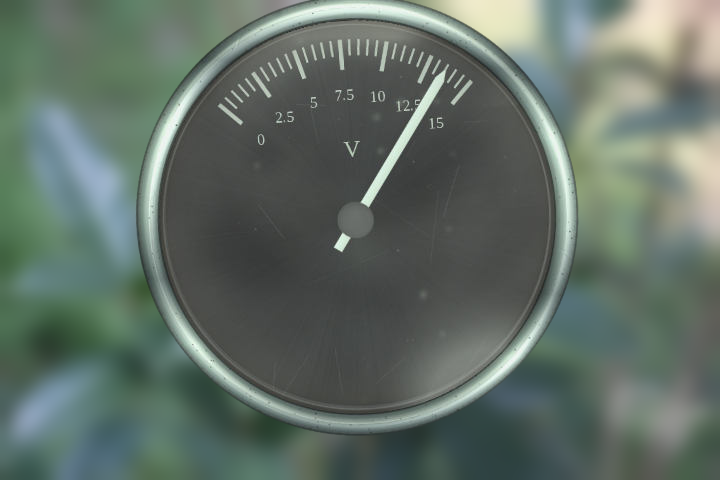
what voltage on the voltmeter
13.5 V
